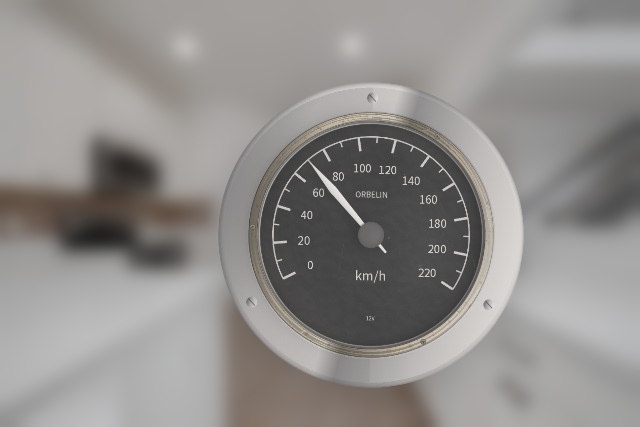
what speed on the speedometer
70 km/h
